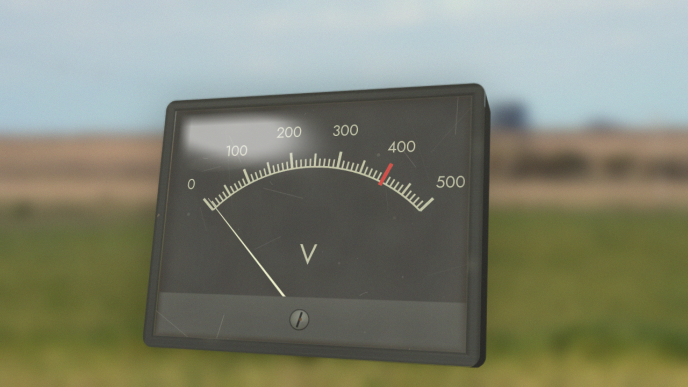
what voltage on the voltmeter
10 V
